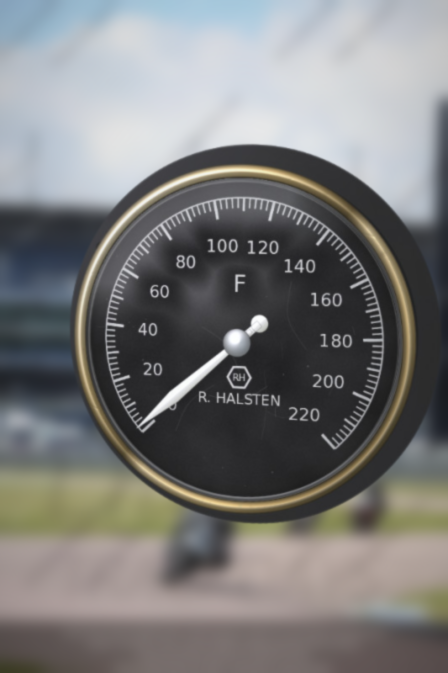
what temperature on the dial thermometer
2 °F
